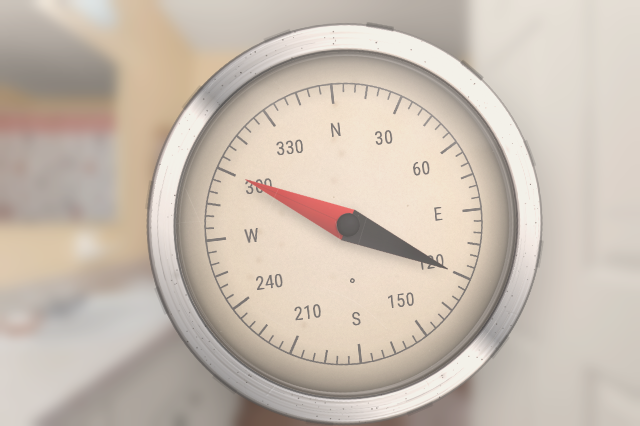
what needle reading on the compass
300 °
